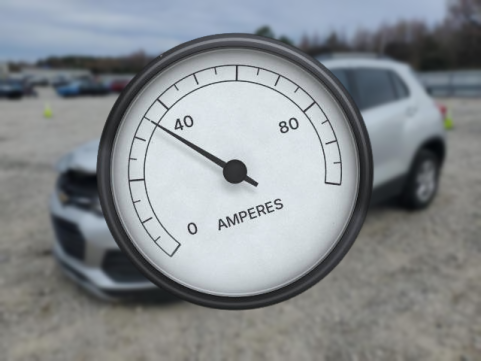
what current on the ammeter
35 A
